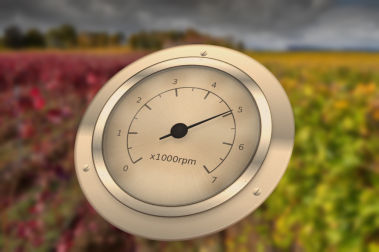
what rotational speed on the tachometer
5000 rpm
